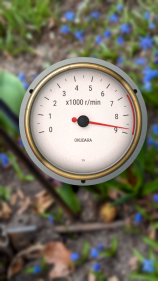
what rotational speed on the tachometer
8750 rpm
